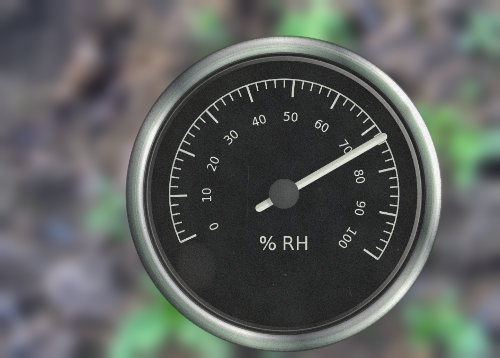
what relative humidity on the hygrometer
73 %
